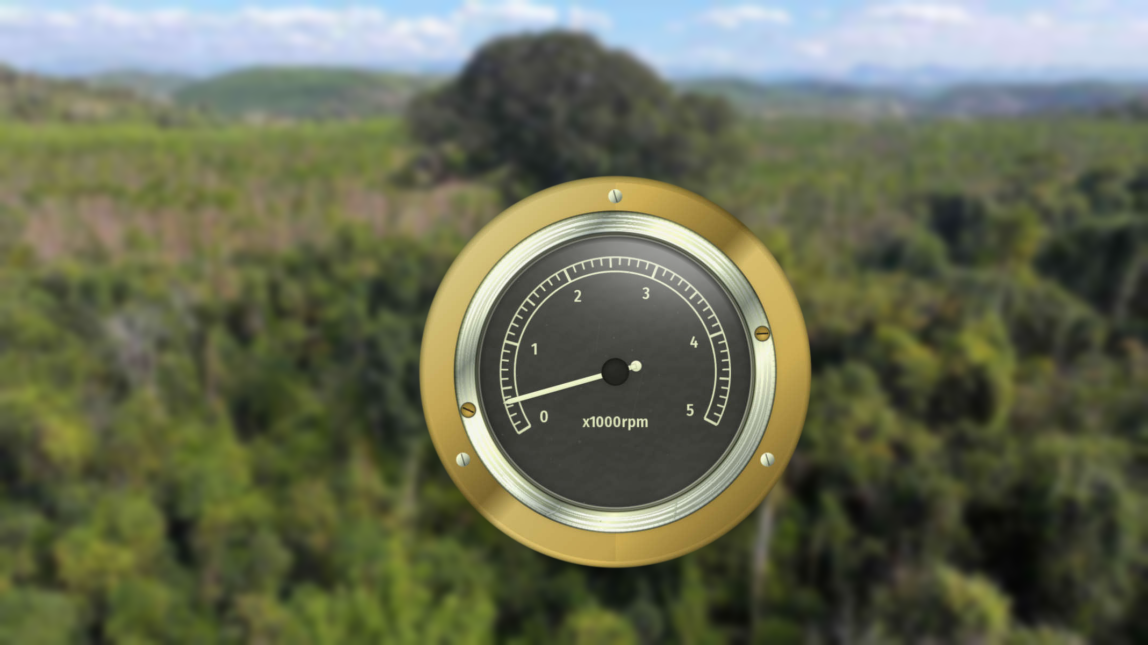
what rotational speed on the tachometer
350 rpm
